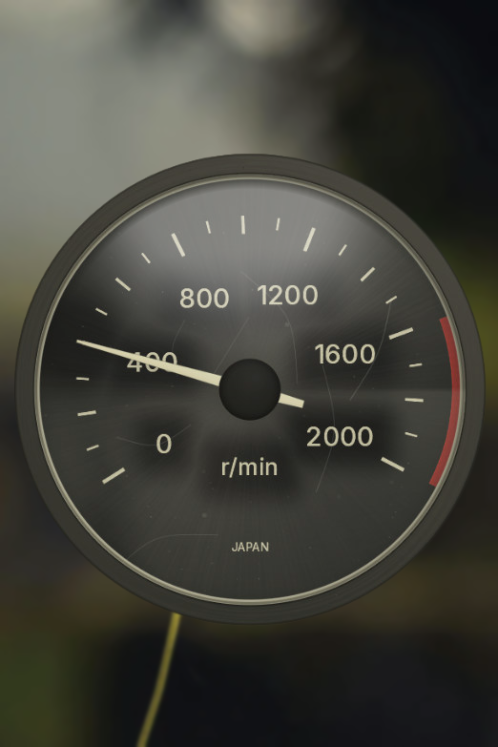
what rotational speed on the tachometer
400 rpm
